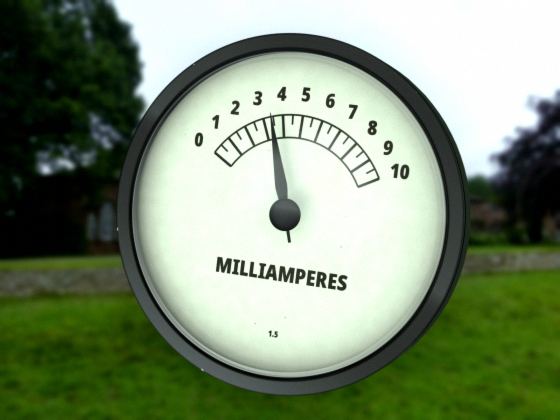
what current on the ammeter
3.5 mA
